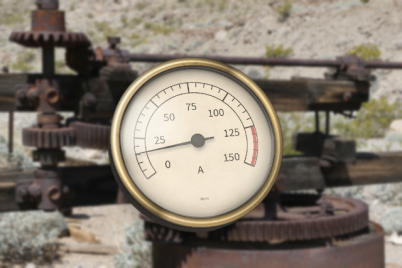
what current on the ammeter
15 A
